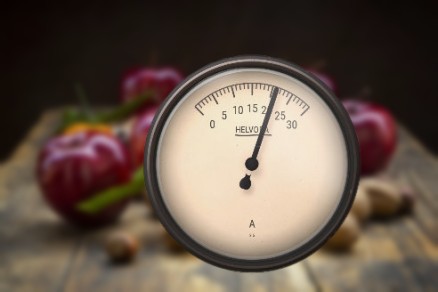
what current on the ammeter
21 A
